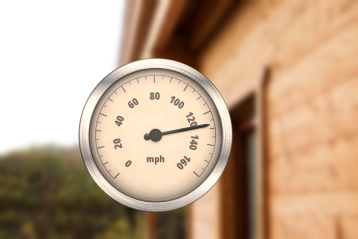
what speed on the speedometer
127.5 mph
